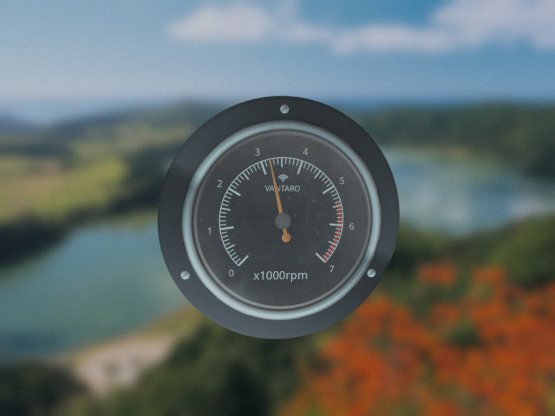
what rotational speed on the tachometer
3200 rpm
